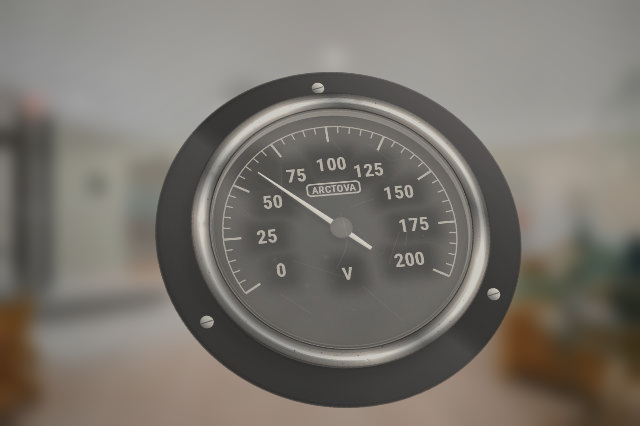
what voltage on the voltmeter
60 V
